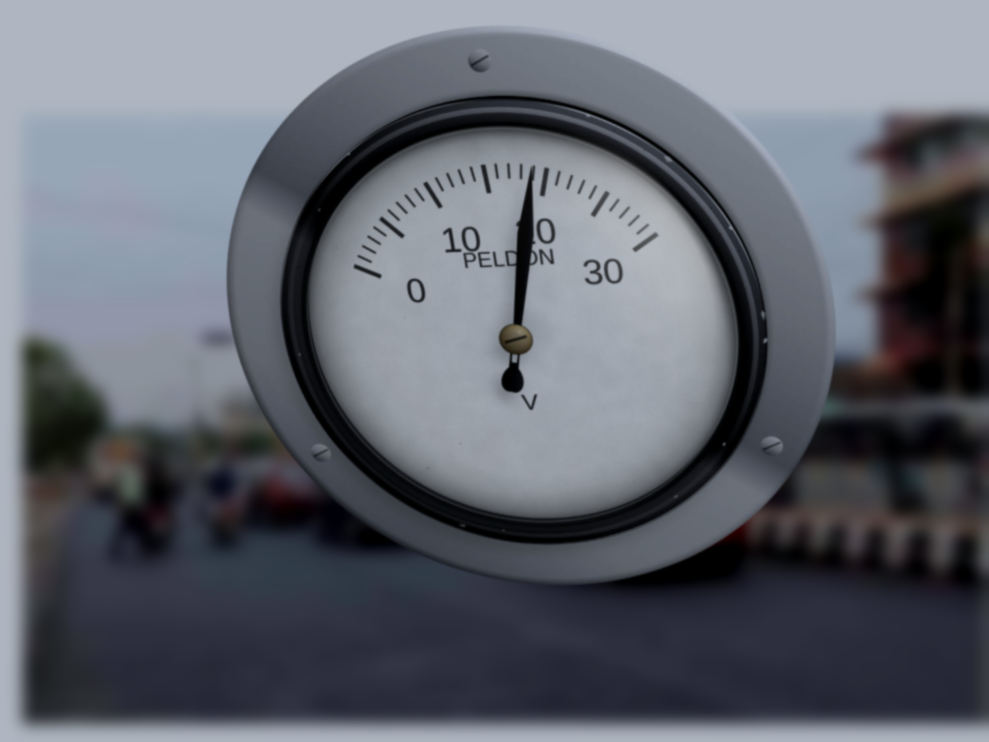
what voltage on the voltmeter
19 V
